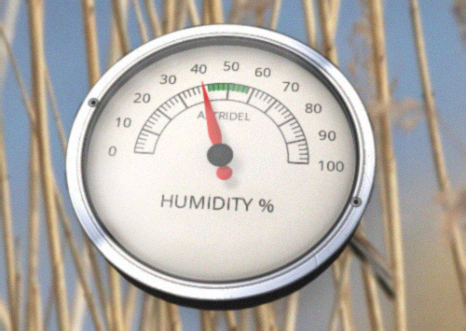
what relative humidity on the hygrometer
40 %
